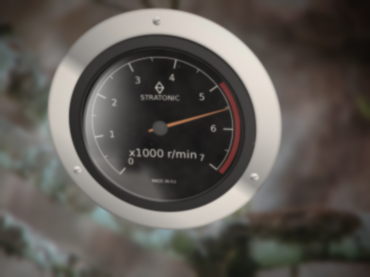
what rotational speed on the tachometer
5500 rpm
